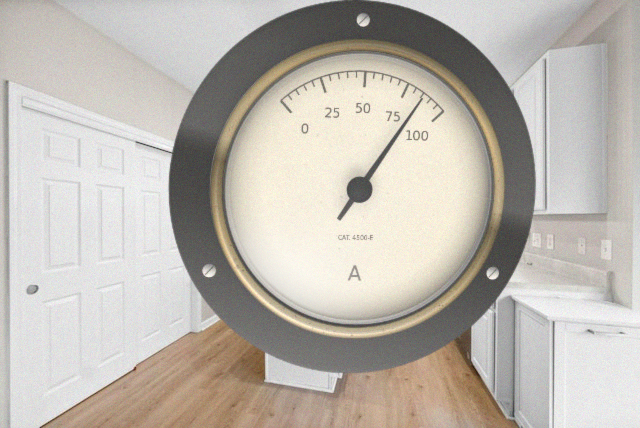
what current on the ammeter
85 A
